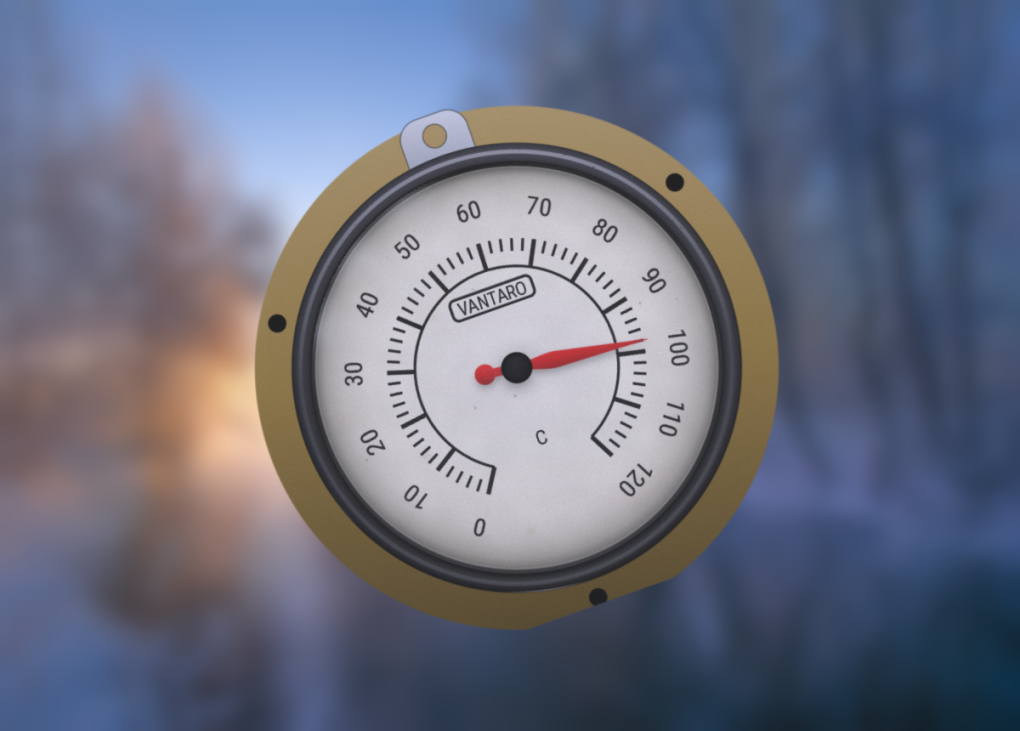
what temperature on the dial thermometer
98 °C
